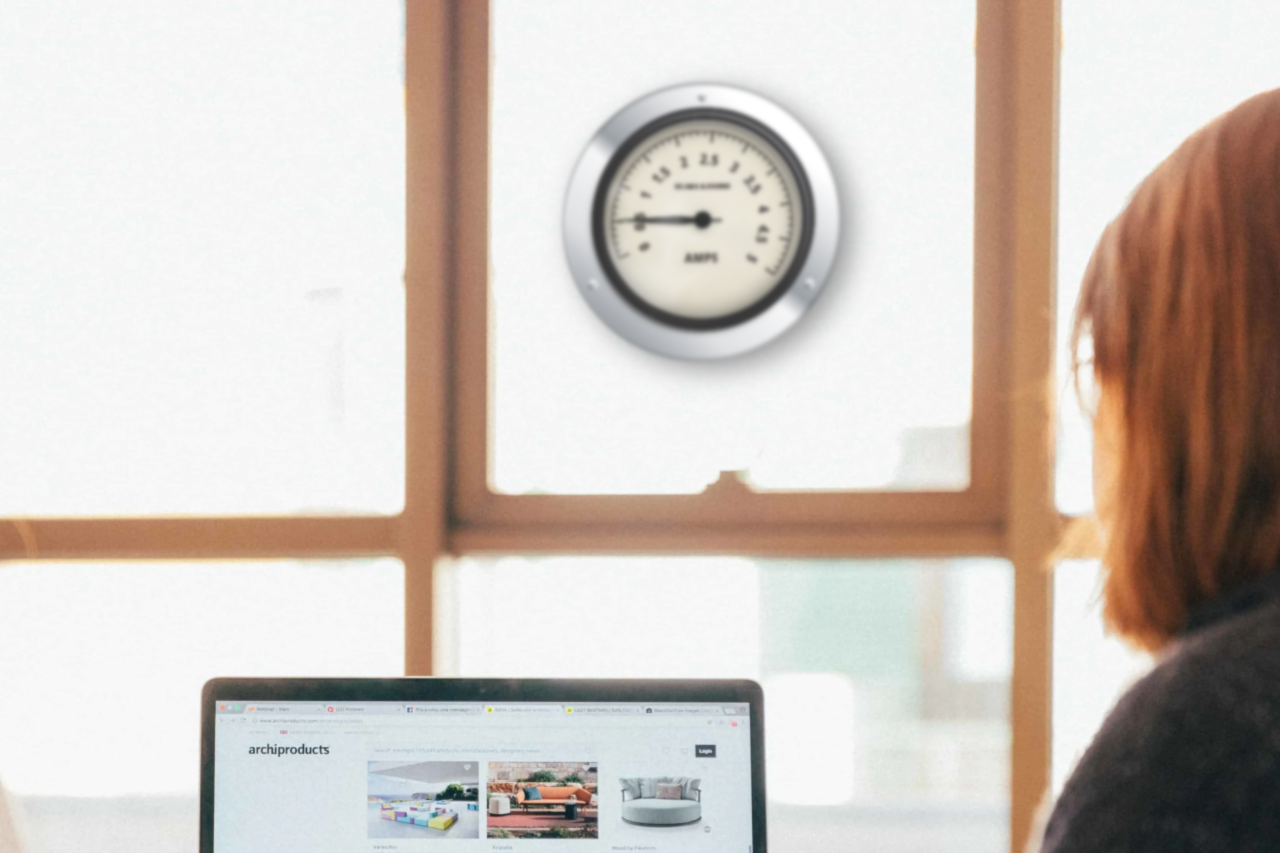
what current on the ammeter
0.5 A
